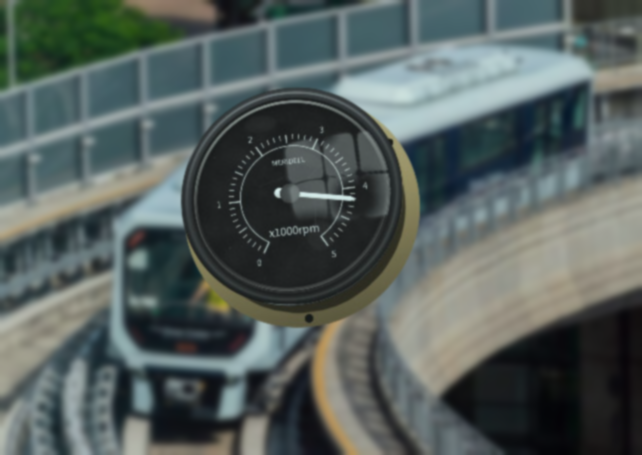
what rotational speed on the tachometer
4200 rpm
